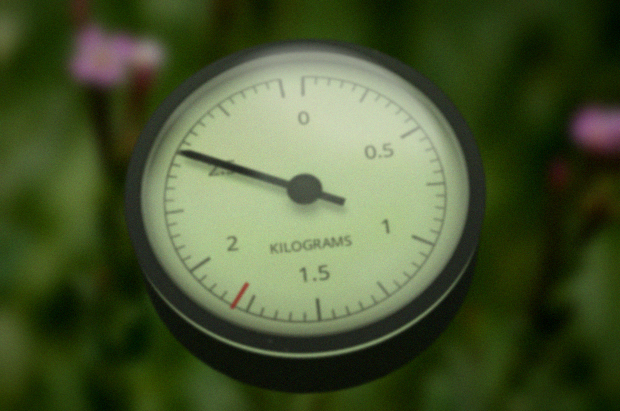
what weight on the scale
2.5 kg
